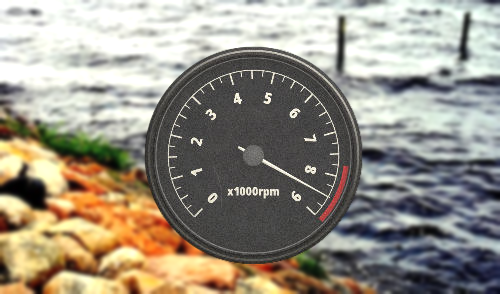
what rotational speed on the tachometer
8500 rpm
